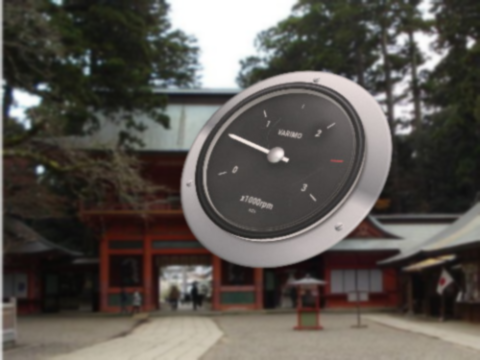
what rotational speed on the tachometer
500 rpm
